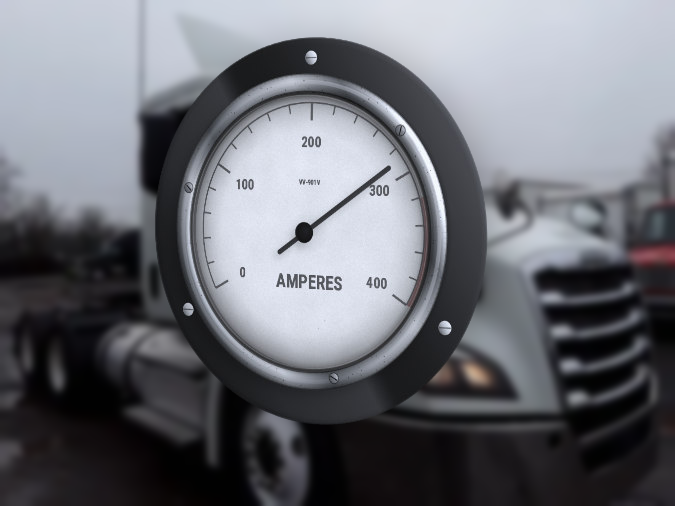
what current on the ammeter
290 A
